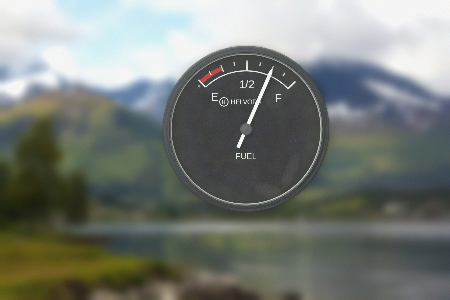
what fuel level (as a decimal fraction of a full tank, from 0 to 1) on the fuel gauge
0.75
